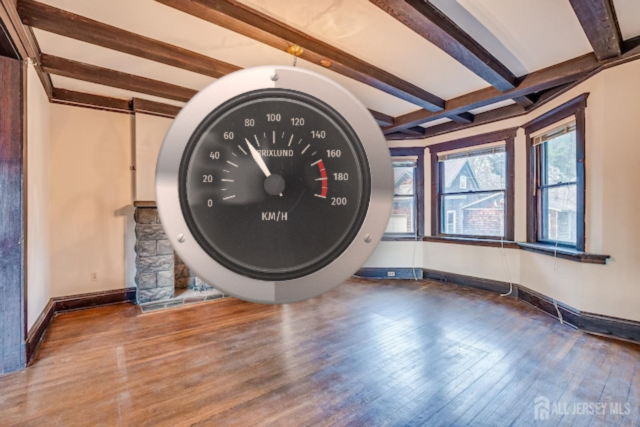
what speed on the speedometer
70 km/h
